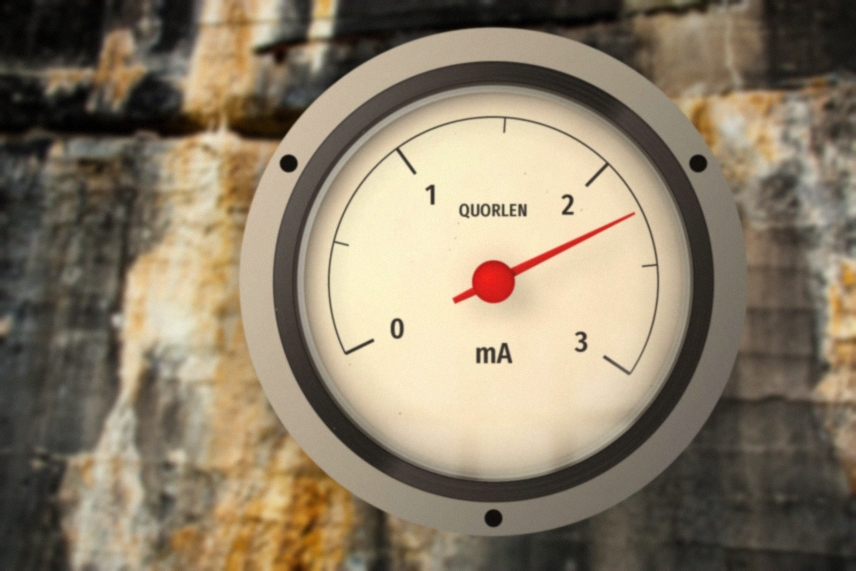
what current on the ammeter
2.25 mA
